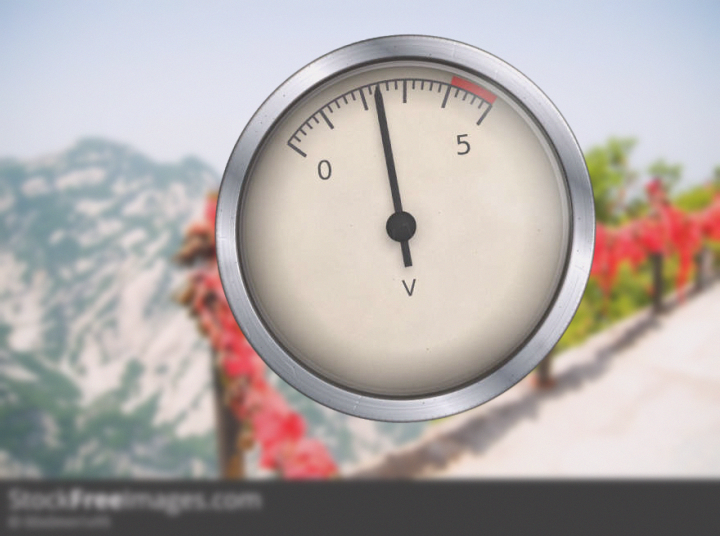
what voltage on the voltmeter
2.4 V
